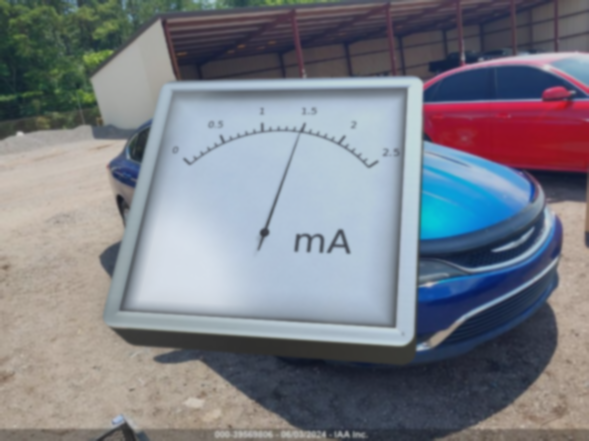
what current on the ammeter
1.5 mA
